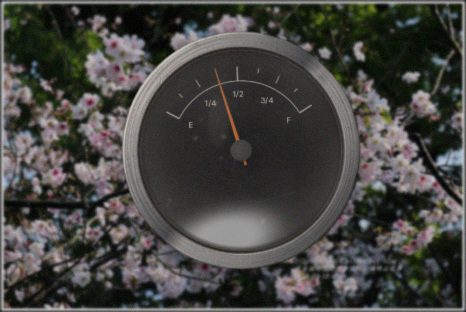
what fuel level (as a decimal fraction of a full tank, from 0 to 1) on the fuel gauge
0.375
